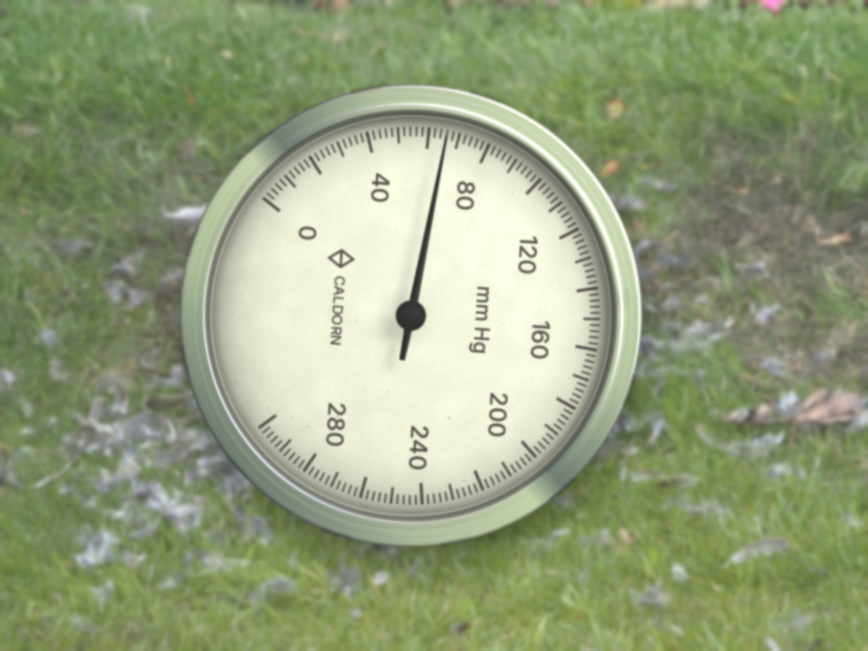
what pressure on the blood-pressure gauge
66 mmHg
